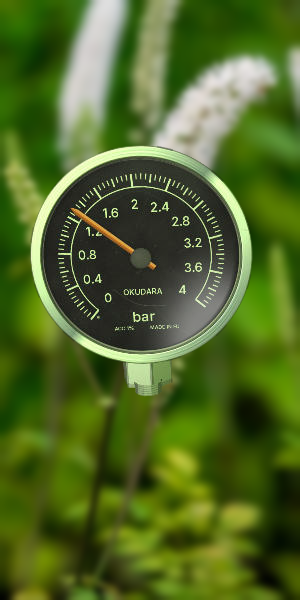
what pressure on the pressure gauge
1.3 bar
